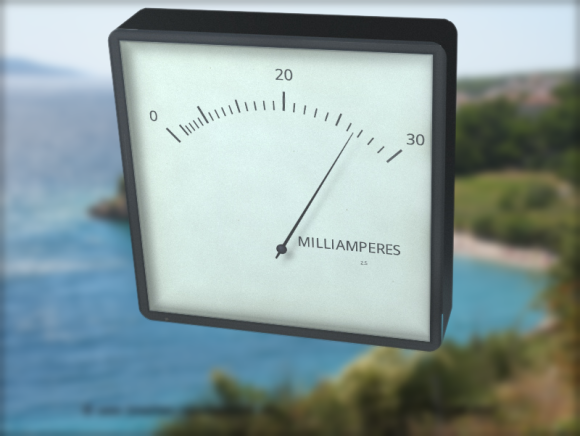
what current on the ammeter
26.5 mA
